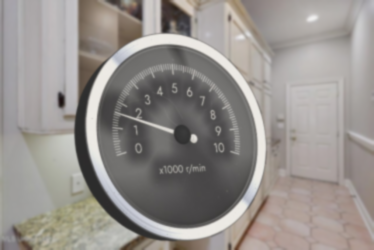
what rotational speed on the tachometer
1500 rpm
